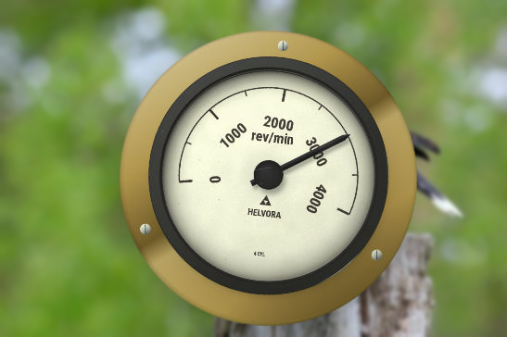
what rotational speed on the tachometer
3000 rpm
